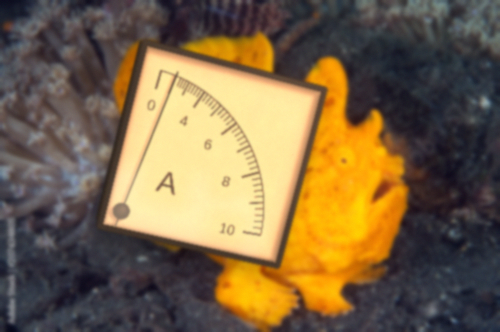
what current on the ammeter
2 A
